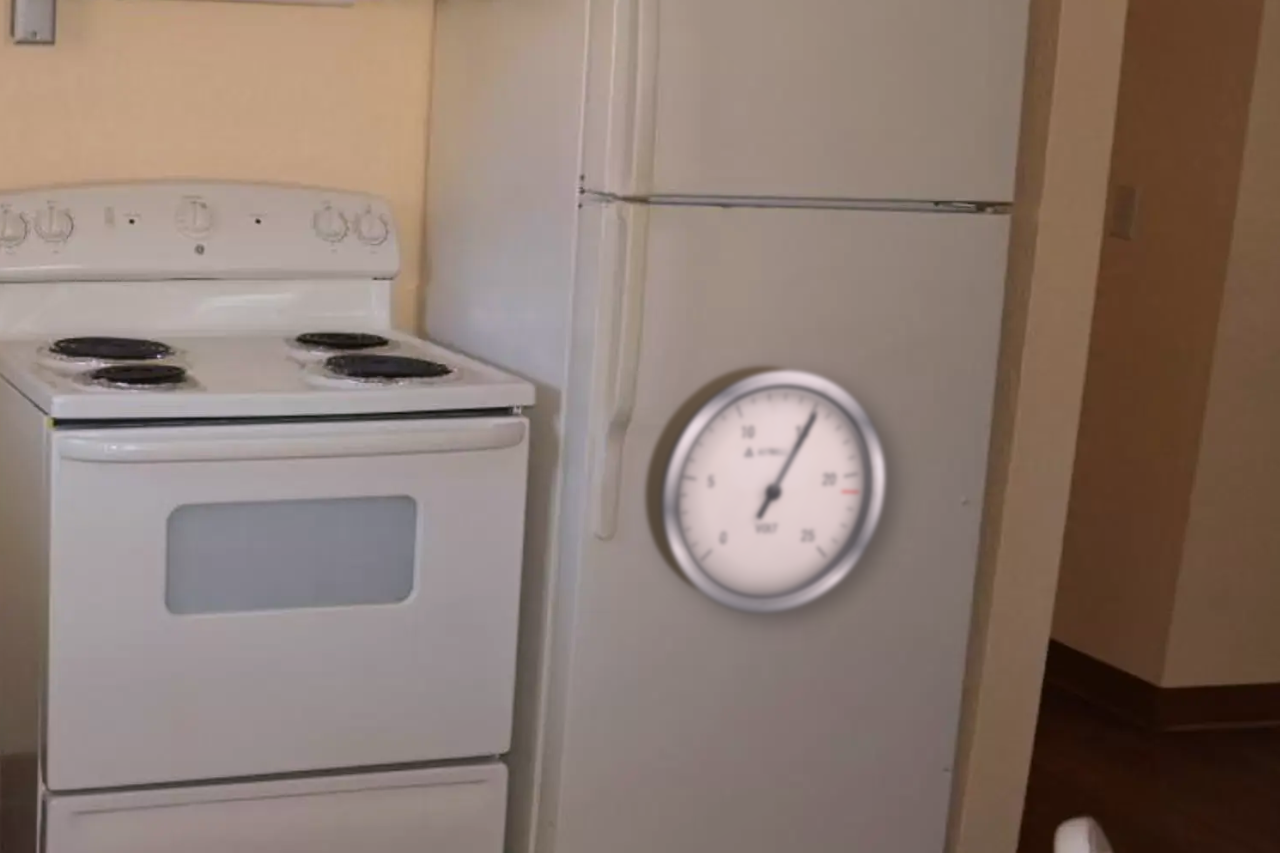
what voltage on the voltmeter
15 V
